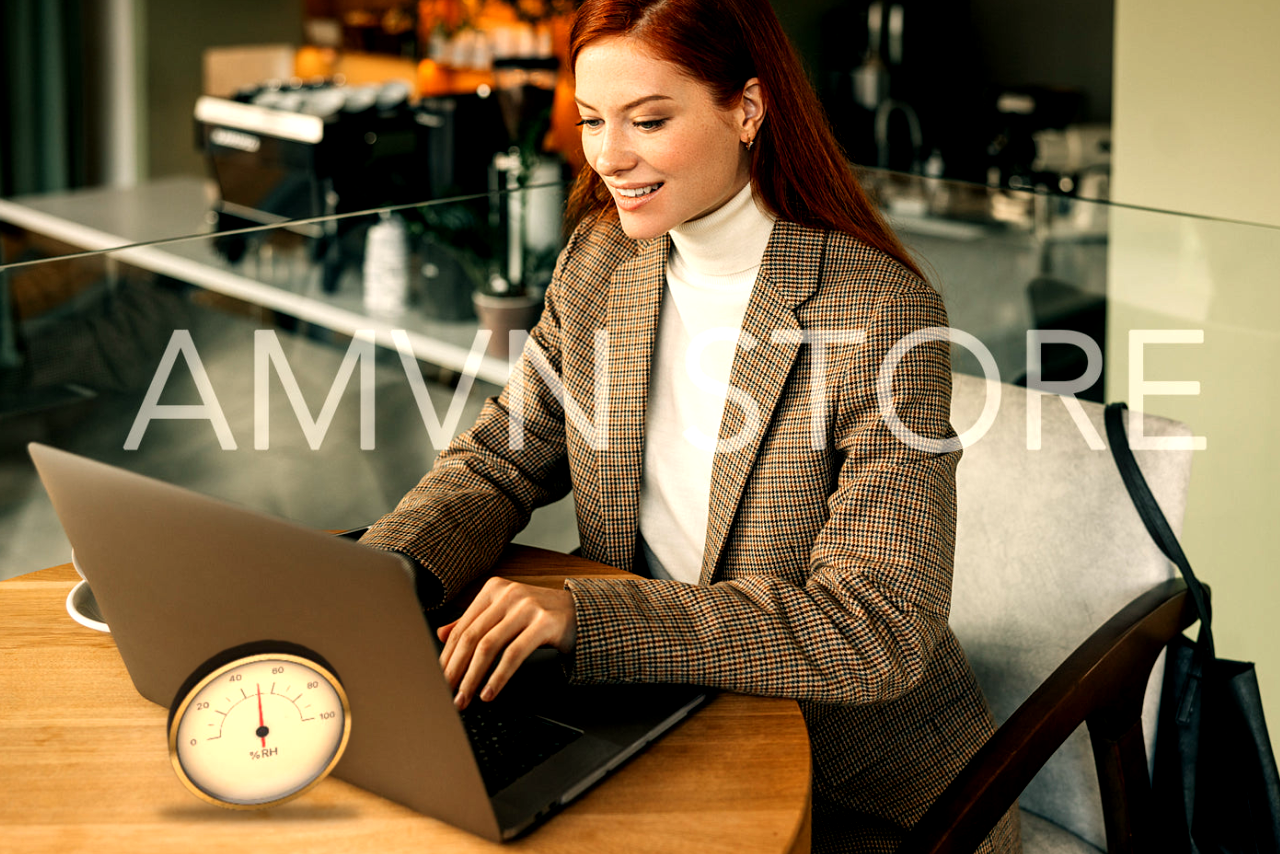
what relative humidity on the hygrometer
50 %
